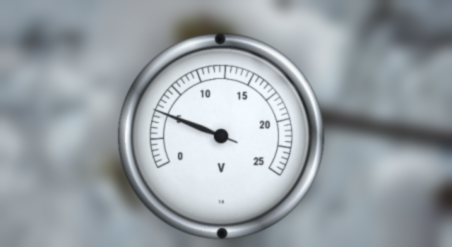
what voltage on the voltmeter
5 V
